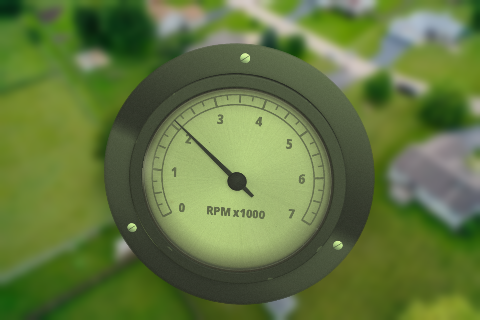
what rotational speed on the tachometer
2125 rpm
